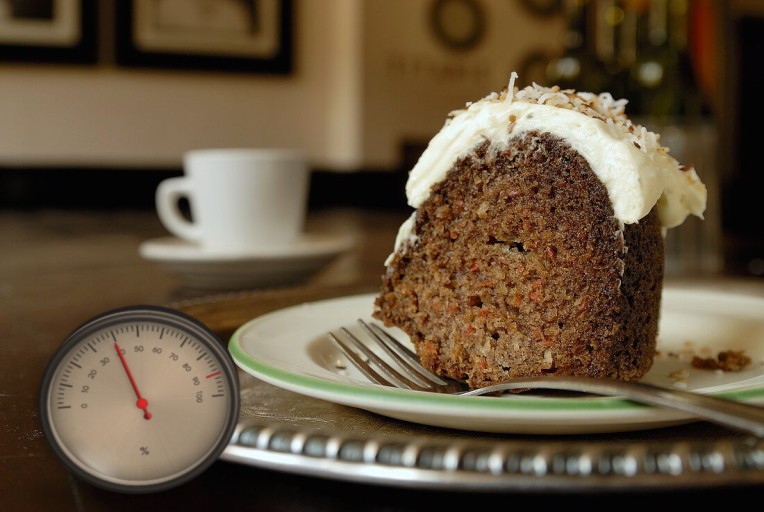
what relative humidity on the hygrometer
40 %
